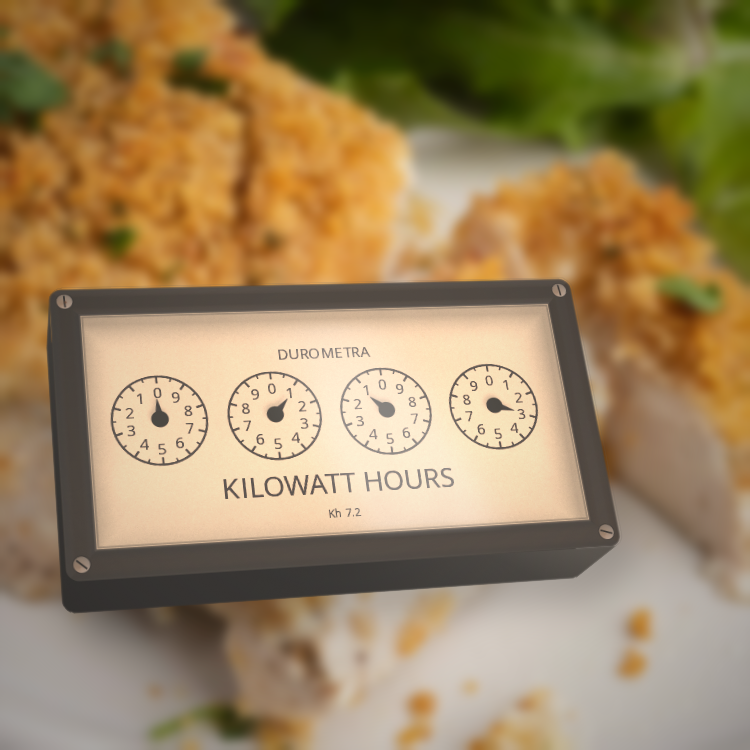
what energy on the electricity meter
113 kWh
